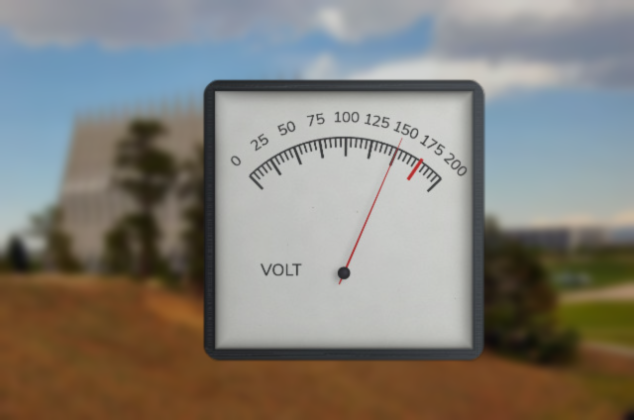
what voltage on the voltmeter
150 V
